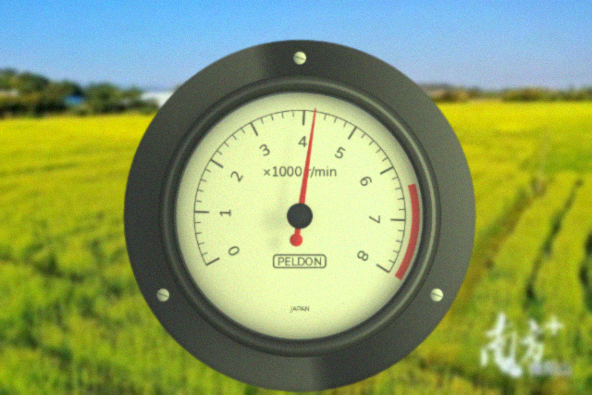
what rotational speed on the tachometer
4200 rpm
